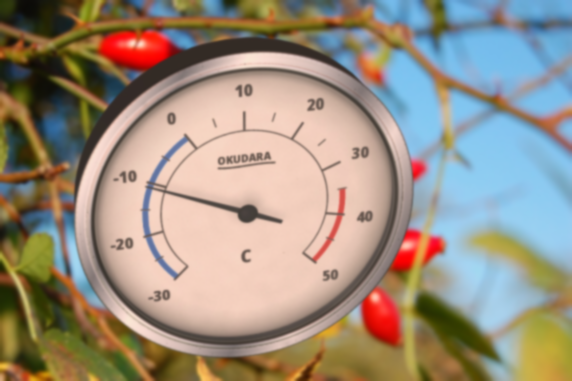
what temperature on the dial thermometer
-10 °C
